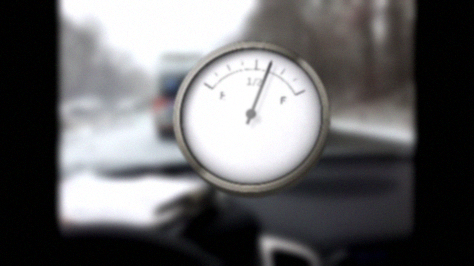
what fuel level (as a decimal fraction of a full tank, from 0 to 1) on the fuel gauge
0.625
